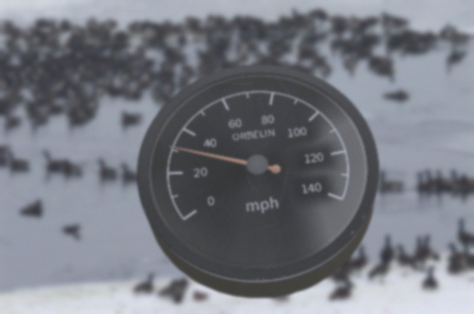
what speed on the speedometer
30 mph
